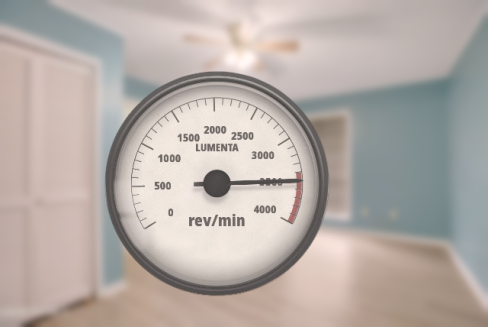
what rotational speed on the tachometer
3500 rpm
